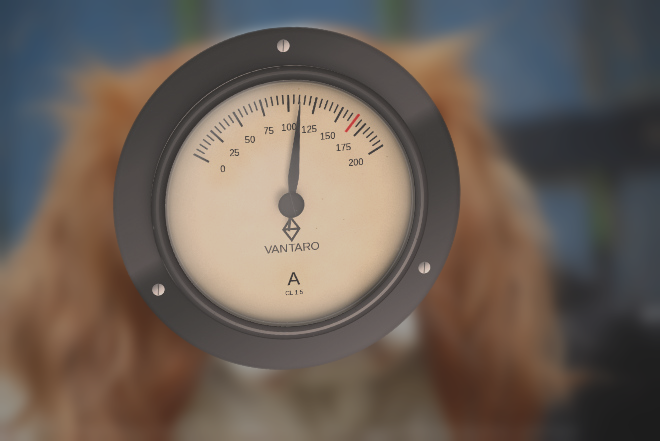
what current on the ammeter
110 A
